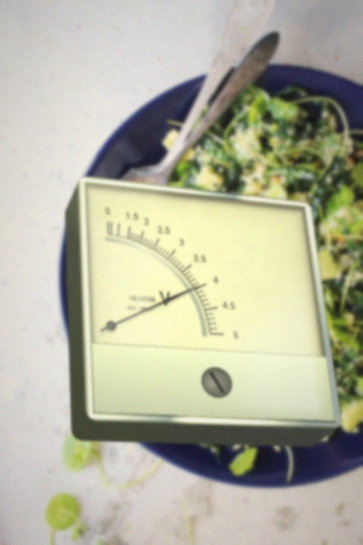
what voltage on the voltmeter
4 V
